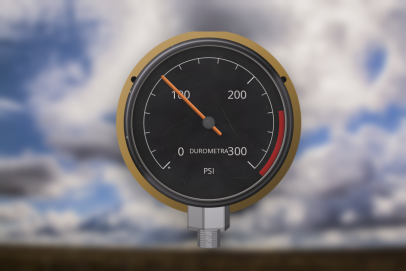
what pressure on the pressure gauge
100 psi
